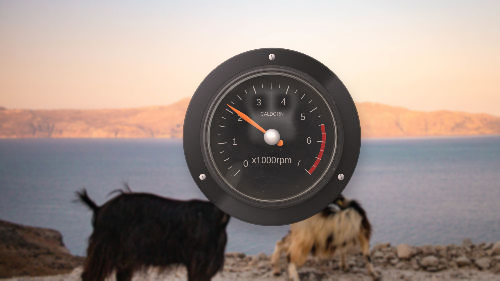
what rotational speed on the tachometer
2125 rpm
